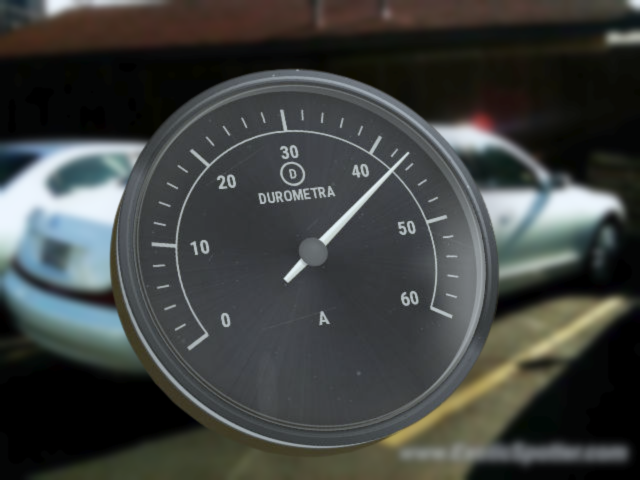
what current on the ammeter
43 A
